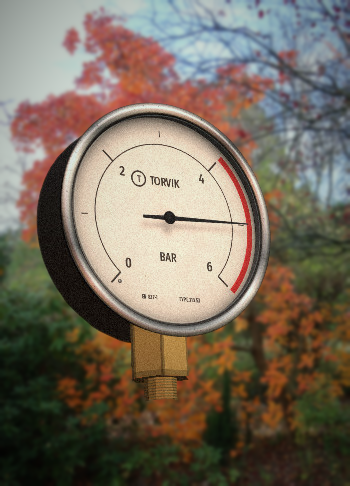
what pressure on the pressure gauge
5 bar
